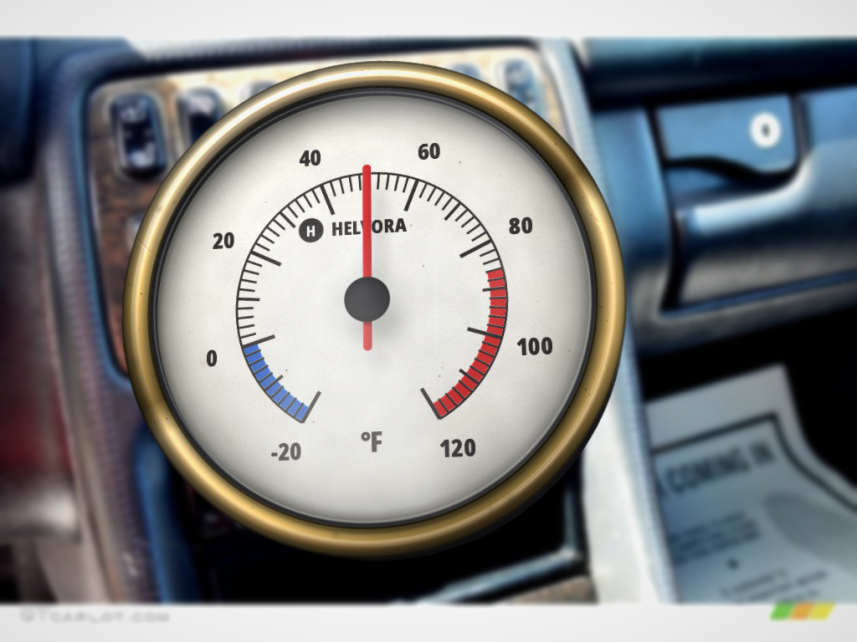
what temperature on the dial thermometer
50 °F
